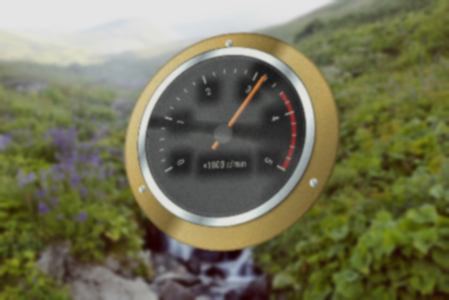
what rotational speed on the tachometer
3200 rpm
